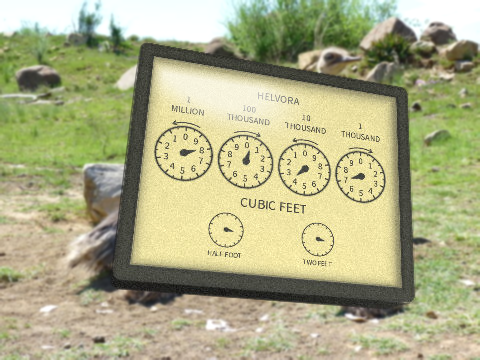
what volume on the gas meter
803700 ft³
